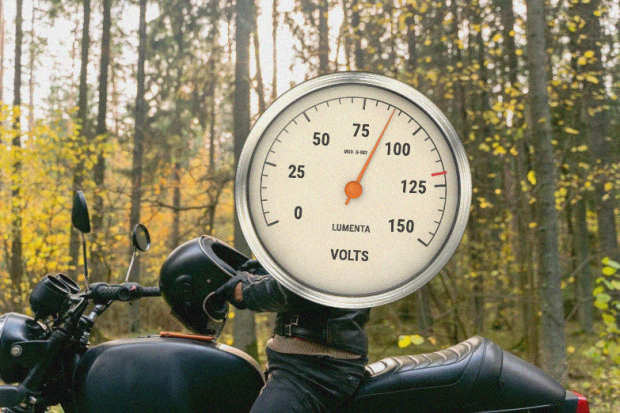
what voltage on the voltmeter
87.5 V
